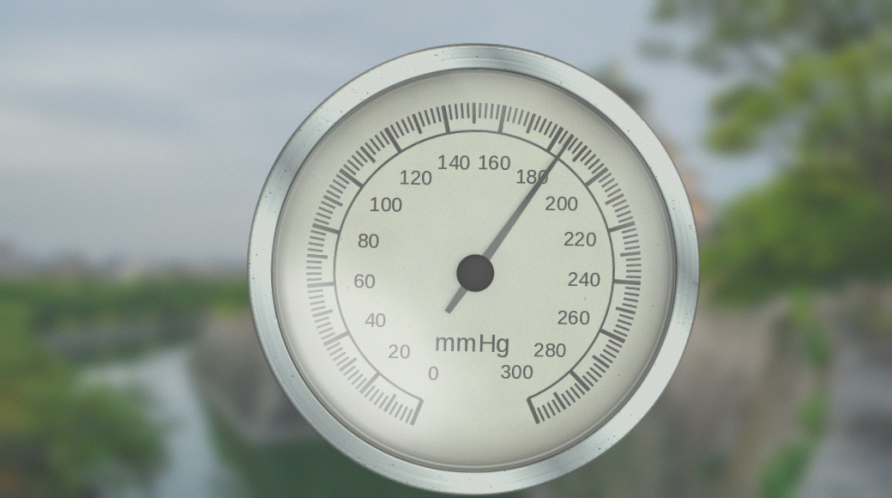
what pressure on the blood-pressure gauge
184 mmHg
